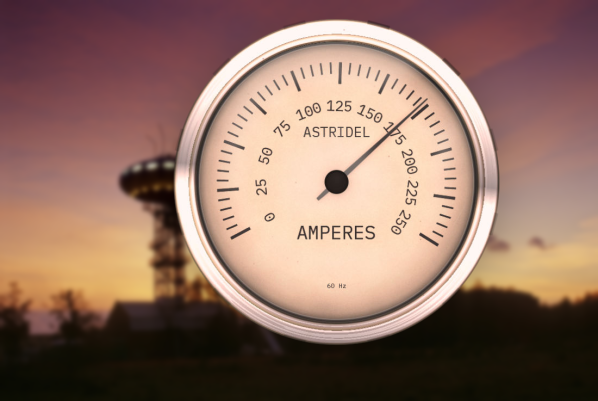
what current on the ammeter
172.5 A
